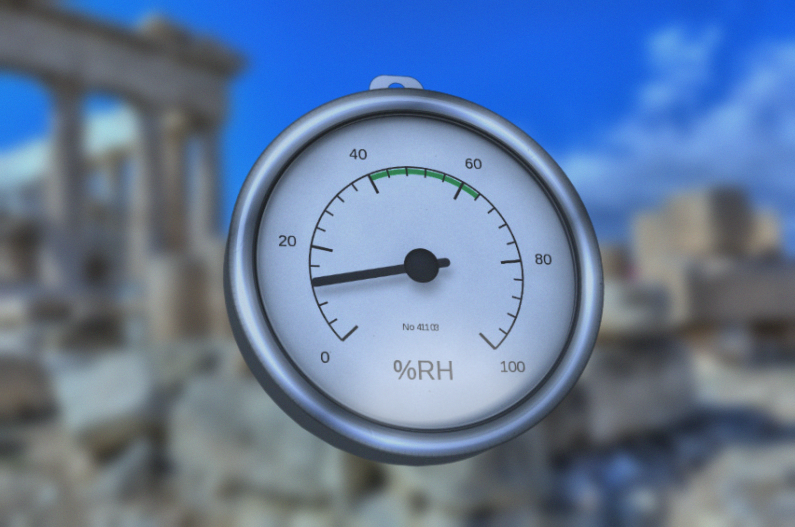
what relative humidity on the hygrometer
12 %
